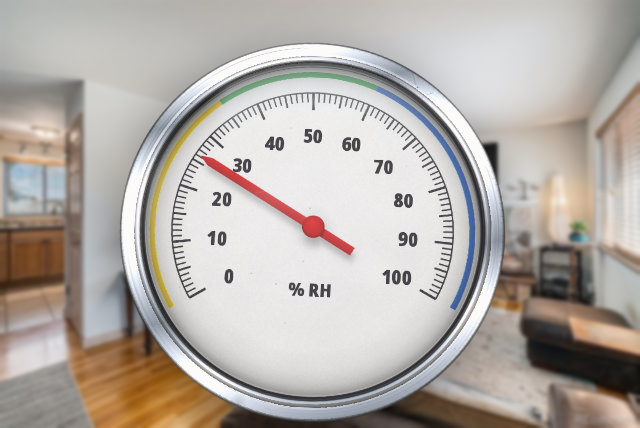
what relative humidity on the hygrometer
26 %
